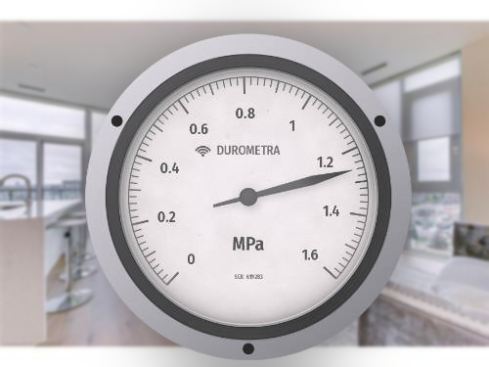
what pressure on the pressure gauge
1.26 MPa
